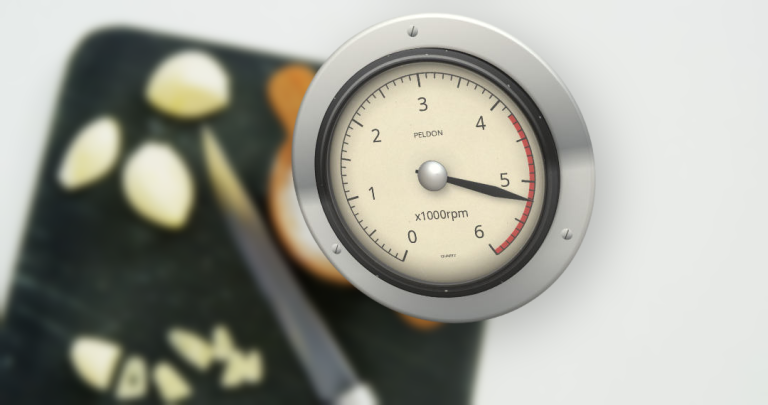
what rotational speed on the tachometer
5200 rpm
